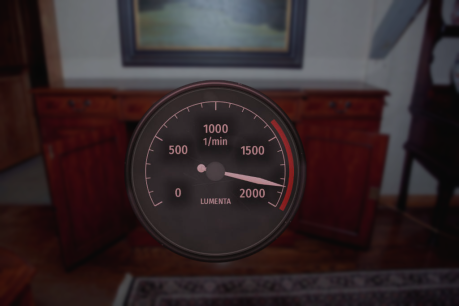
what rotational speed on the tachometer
1850 rpm
